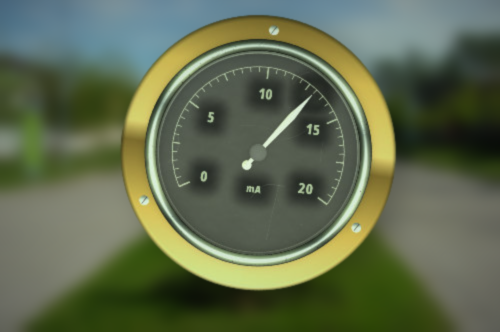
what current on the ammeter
13 mA
